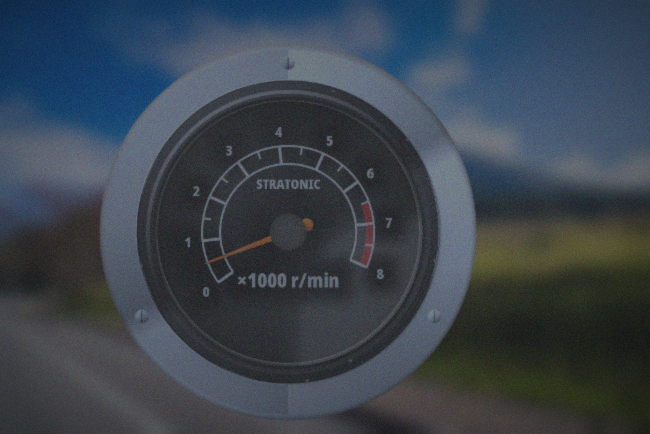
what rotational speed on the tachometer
500 rpm
